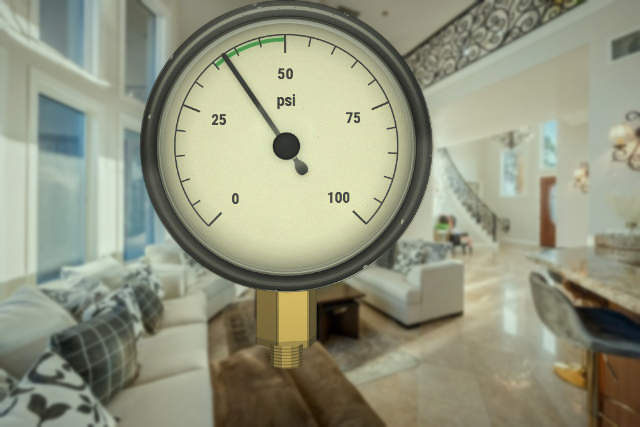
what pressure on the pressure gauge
37.5 psi
